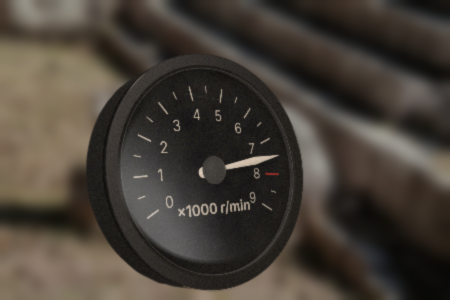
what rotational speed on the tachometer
7500 rpm
